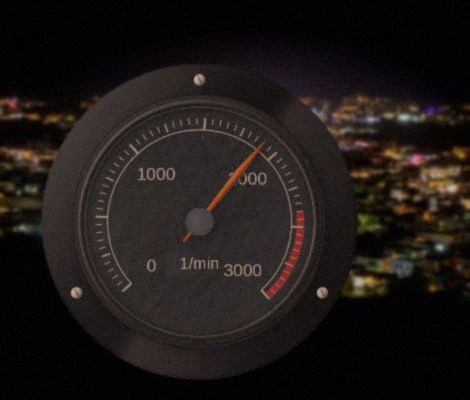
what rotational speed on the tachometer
1900 rpm
